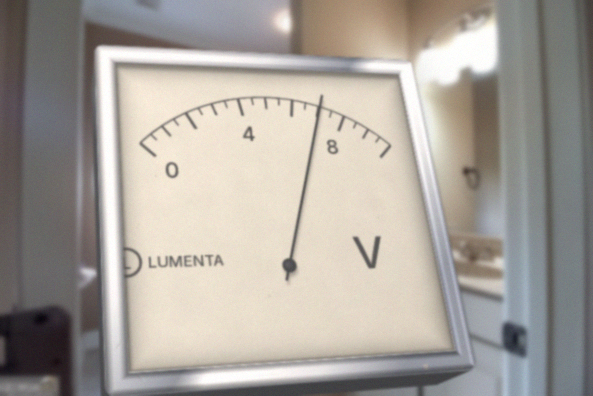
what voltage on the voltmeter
7 V
